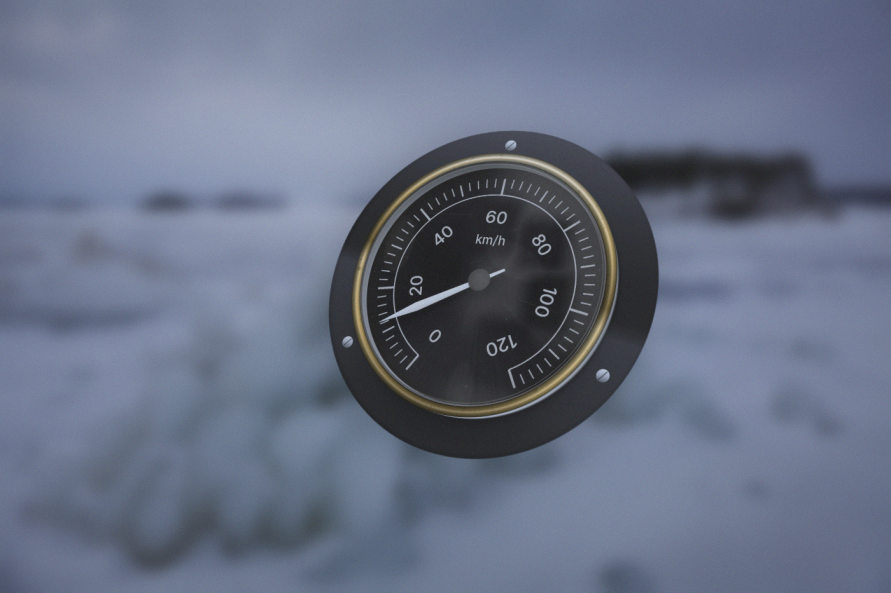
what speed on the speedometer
12 km/h
